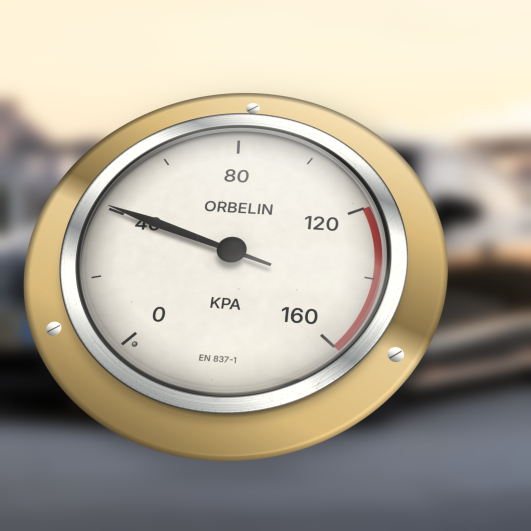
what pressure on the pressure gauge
40 kPa
